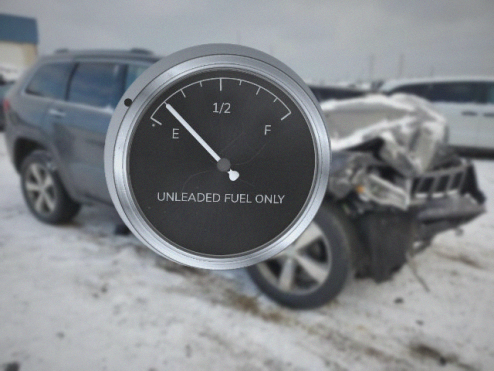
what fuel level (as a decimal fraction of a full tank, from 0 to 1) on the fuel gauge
0.125
